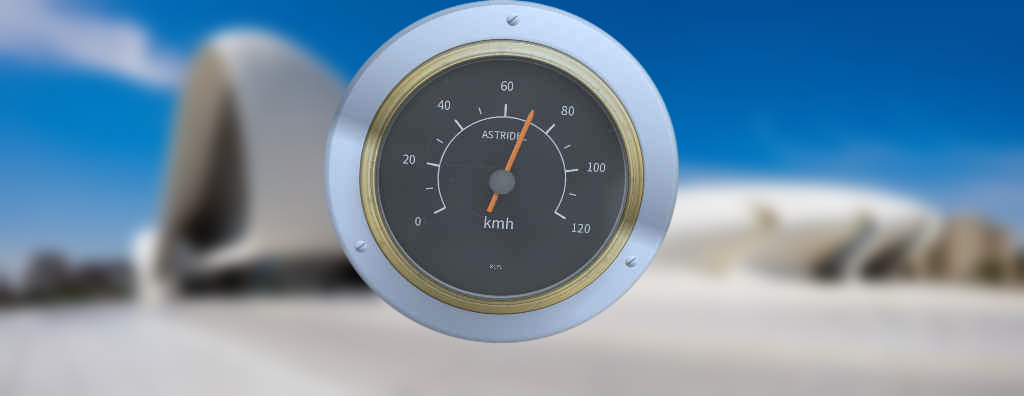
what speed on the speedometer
70 km/h
